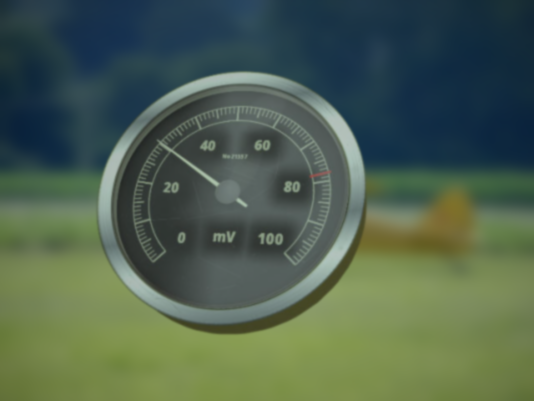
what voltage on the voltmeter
30 mV
